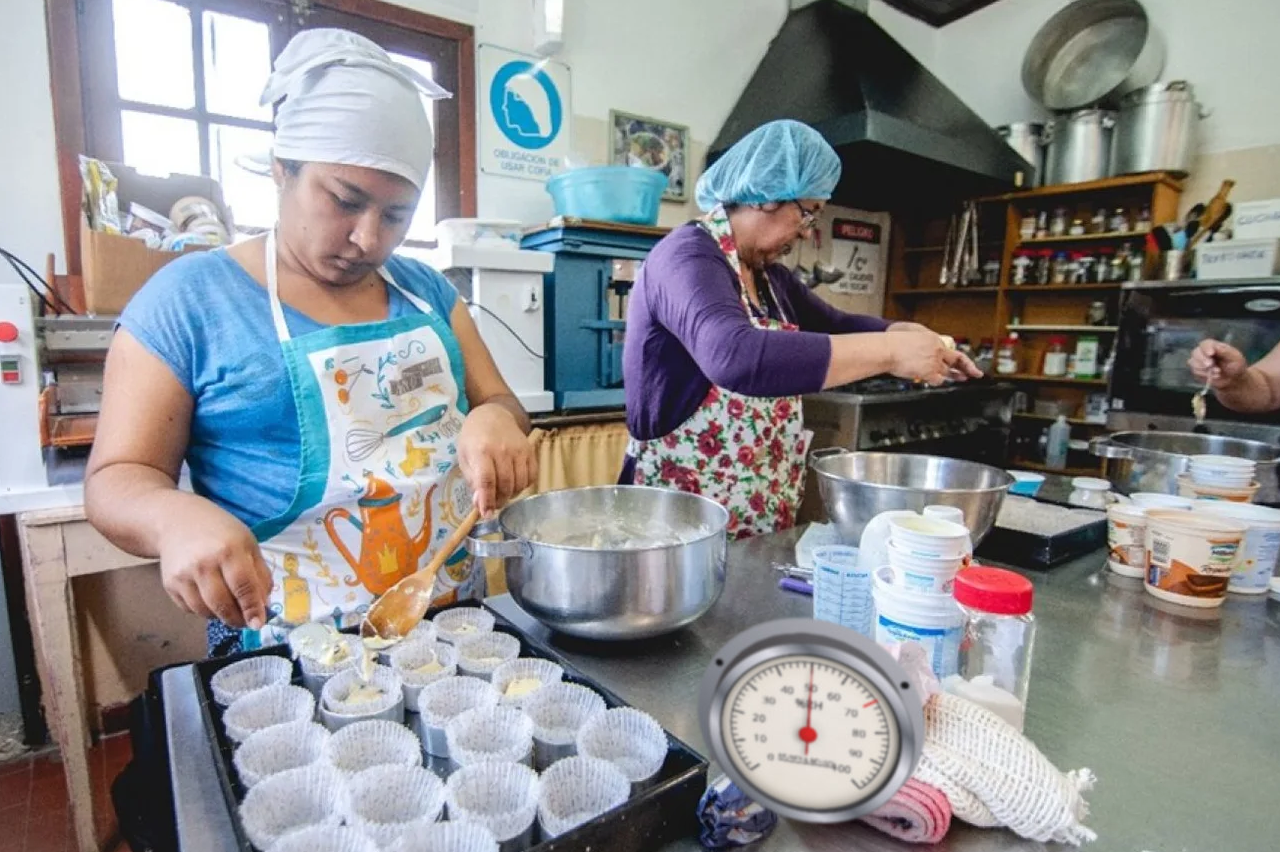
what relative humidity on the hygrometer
50 %
